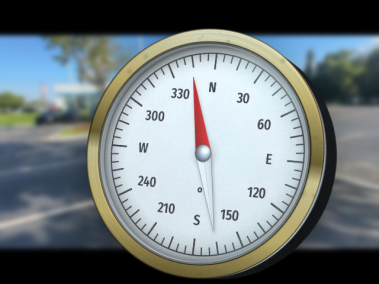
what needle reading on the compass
345 °
